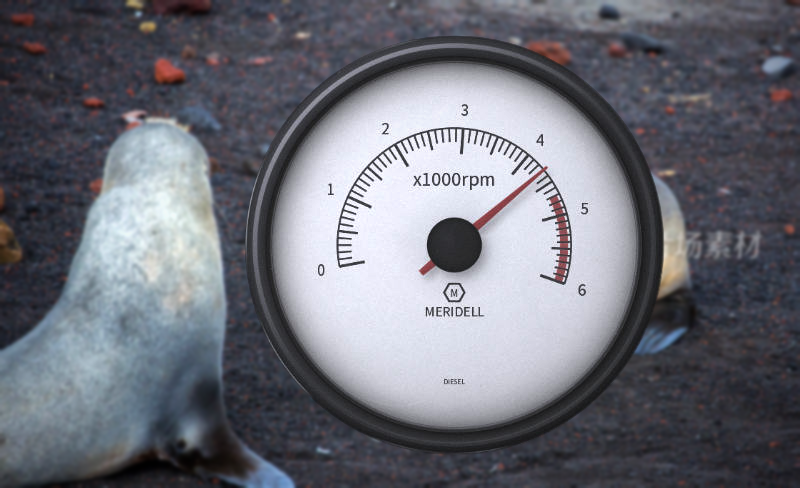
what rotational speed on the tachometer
4300 rpm
